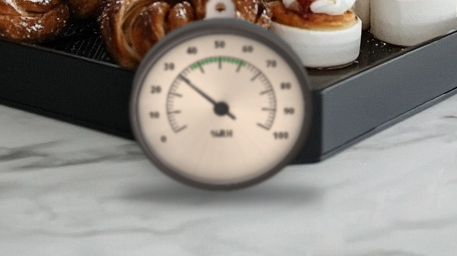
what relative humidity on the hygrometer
30 %
